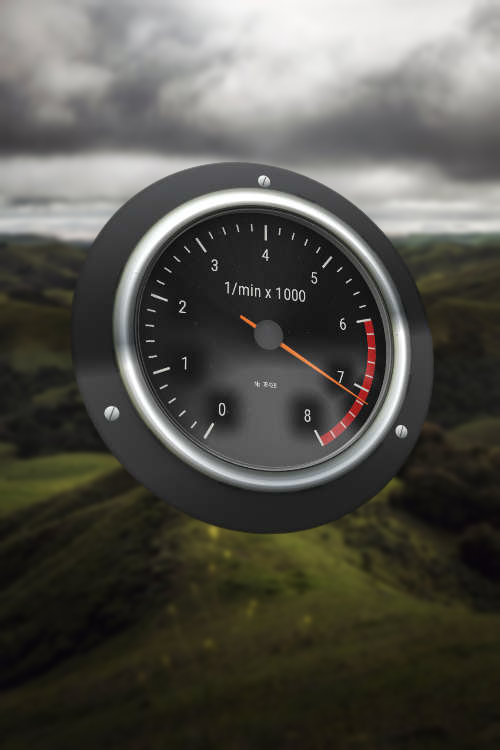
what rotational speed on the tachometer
7200 rpm
